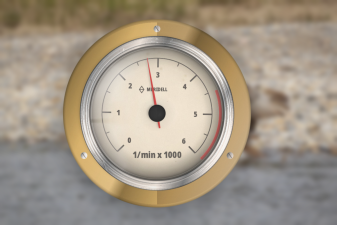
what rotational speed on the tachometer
2750 rpm
